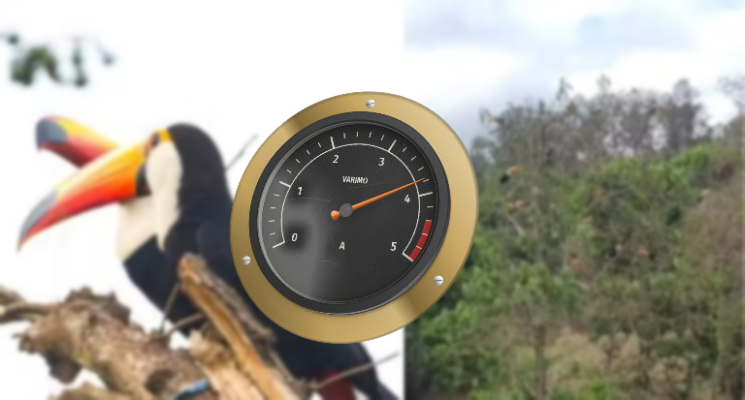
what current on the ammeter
3.8 A
